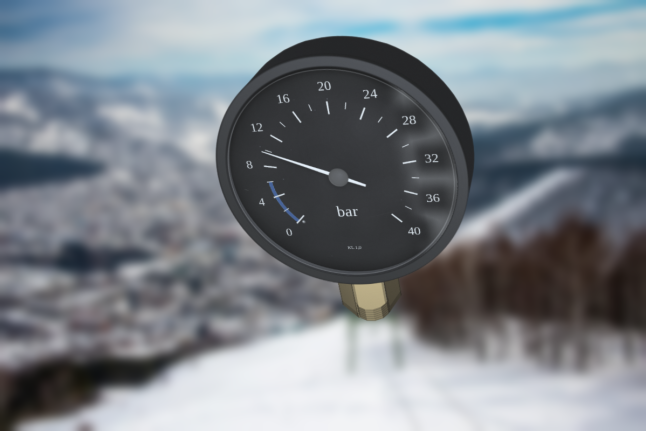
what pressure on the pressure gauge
10 bar
